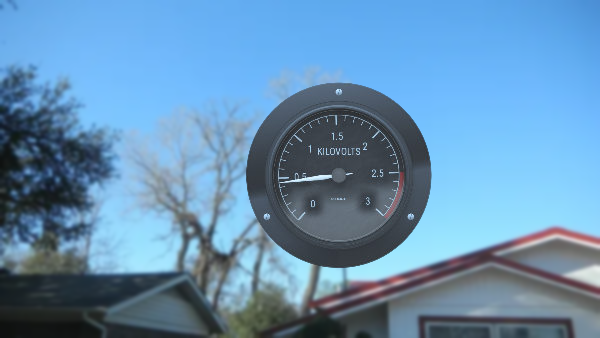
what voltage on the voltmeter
0.45 kV
